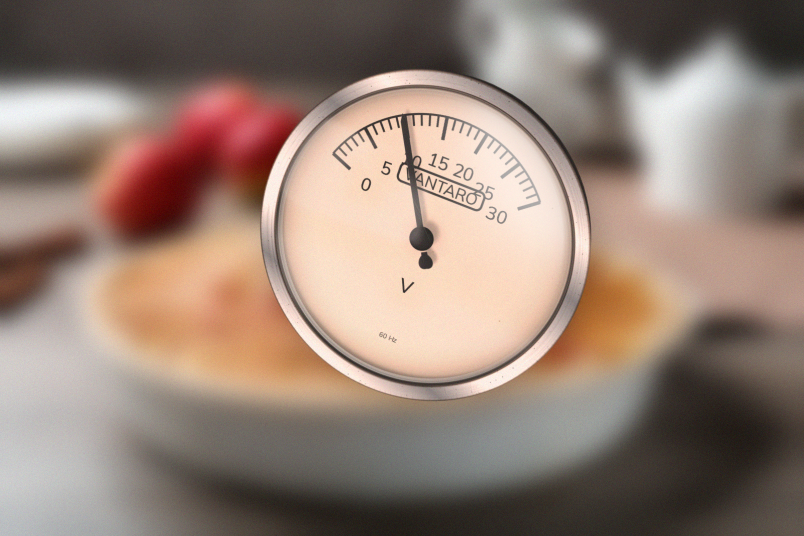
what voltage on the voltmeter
10 V
